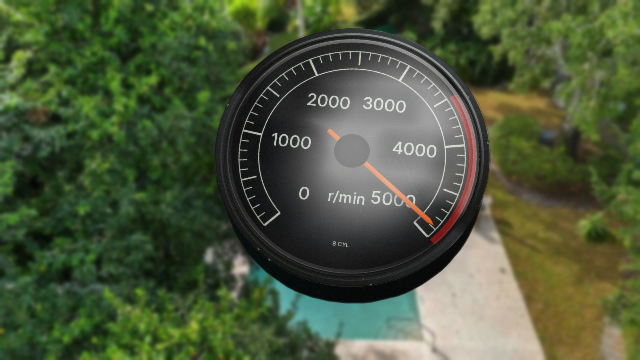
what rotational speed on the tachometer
4900 rpm
